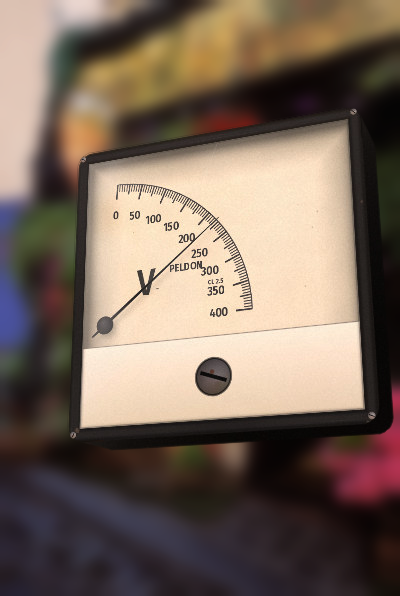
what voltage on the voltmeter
225 V
